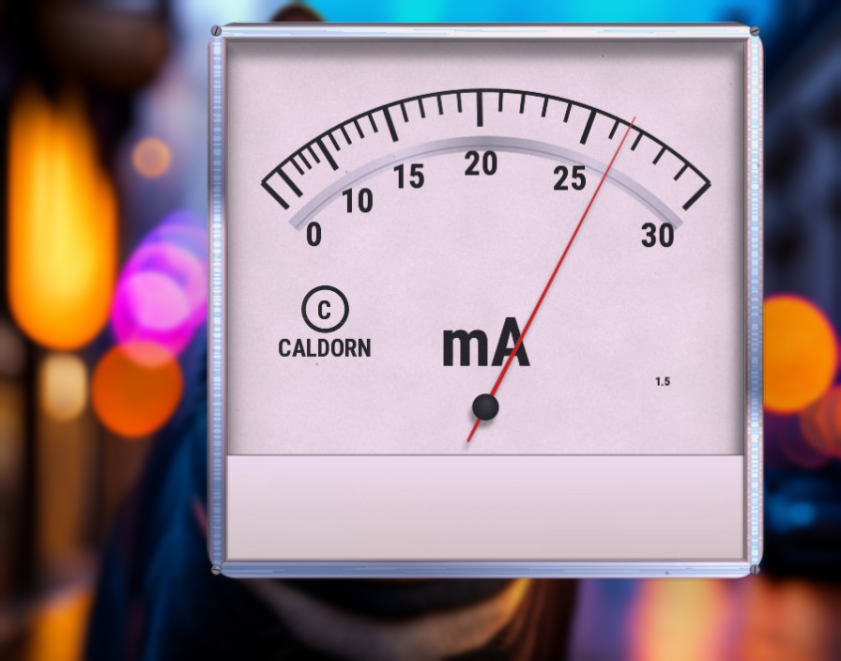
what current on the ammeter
26.5 mA
